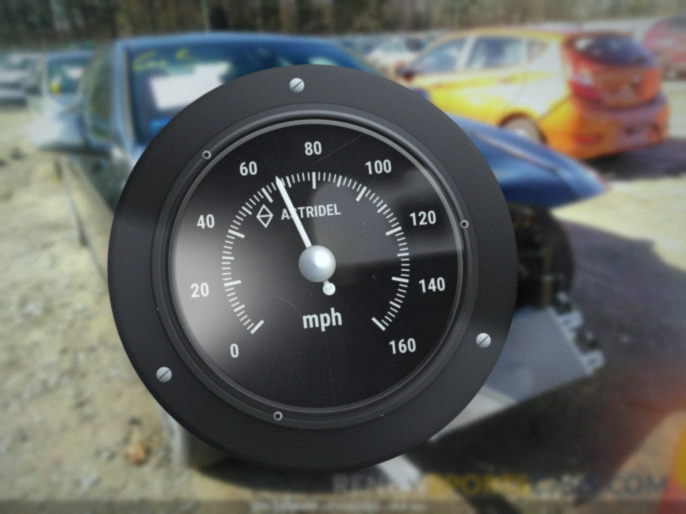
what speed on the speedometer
66 mph
